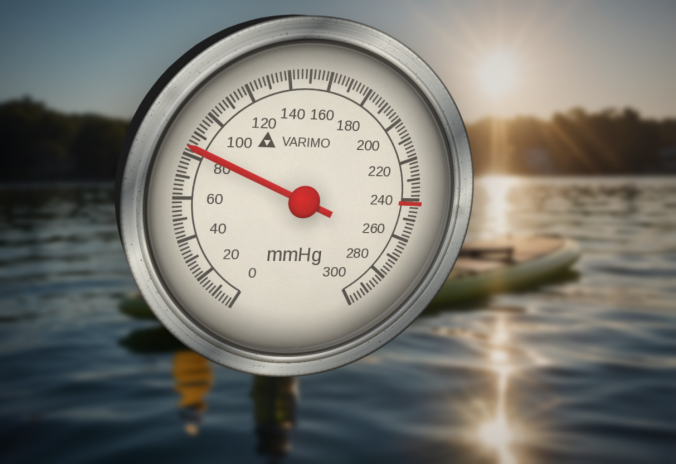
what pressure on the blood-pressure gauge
84 mmHg
